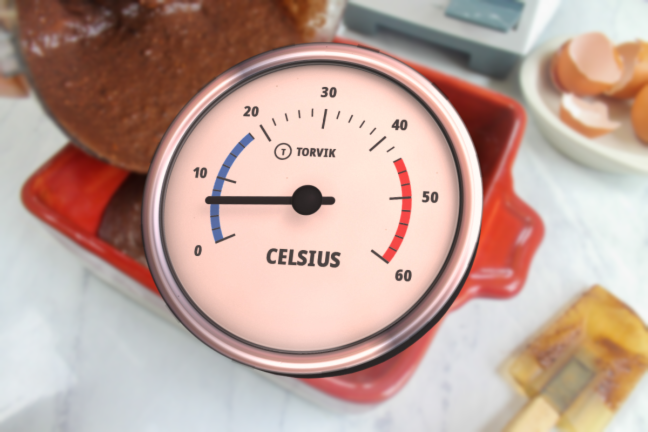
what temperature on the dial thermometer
6 °C
